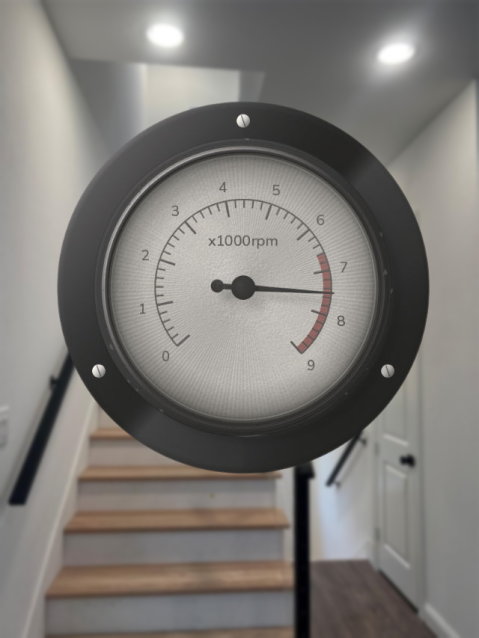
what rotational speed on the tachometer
7500 rpm
